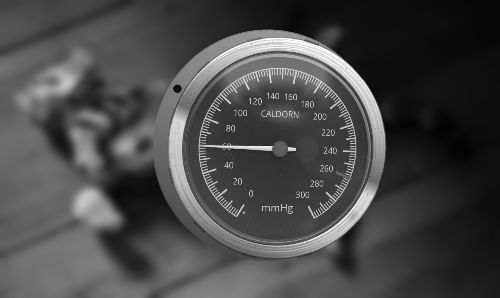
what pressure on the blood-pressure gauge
60 mmHg
